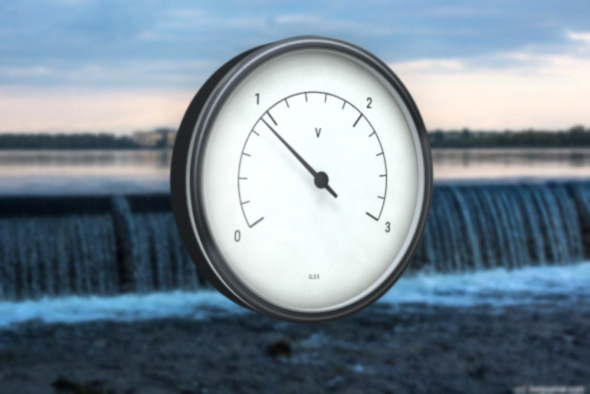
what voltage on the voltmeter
0.9 V
